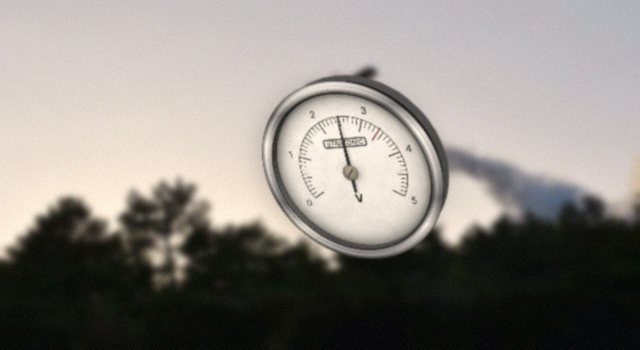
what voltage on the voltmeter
2.5 V
